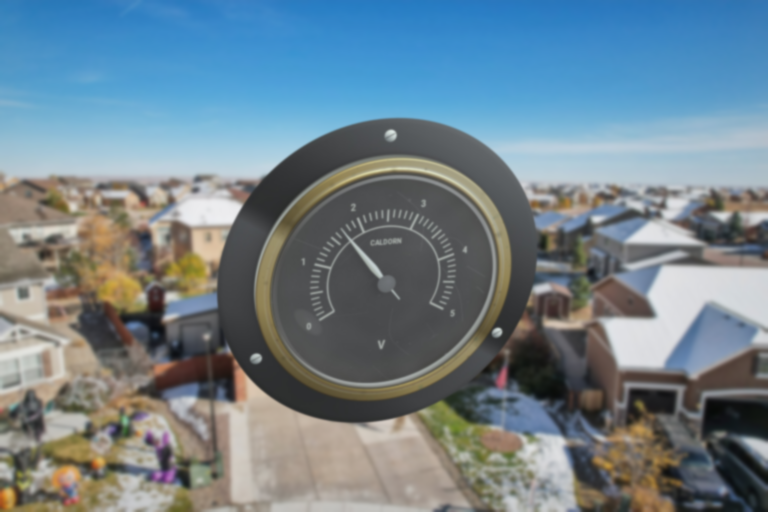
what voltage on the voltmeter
1.7 V
